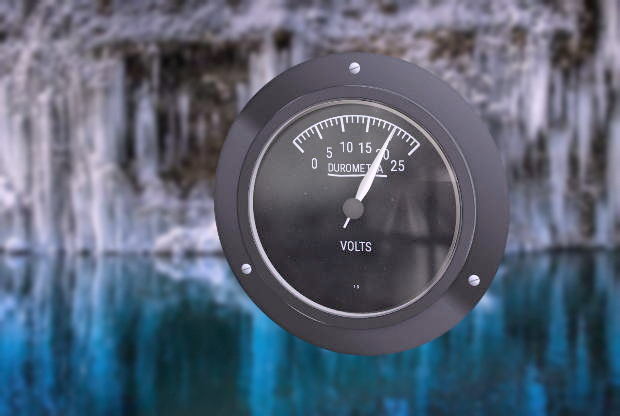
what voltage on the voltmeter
20 V
